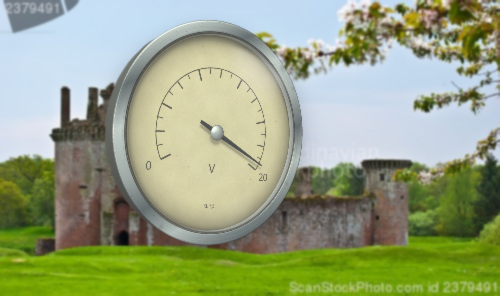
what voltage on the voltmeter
19.5 V
